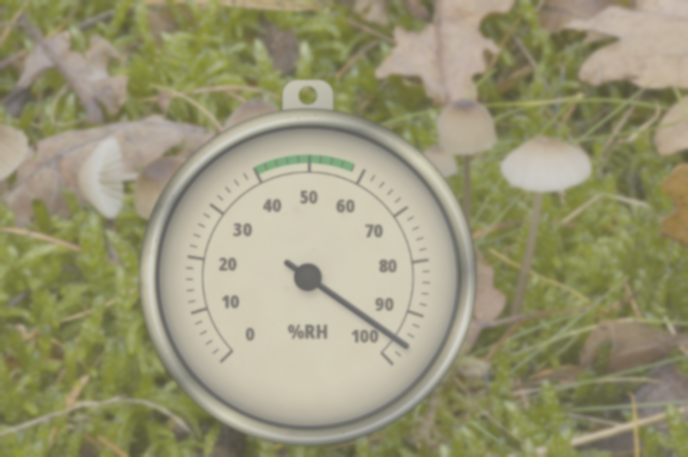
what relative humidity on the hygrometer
96 %
